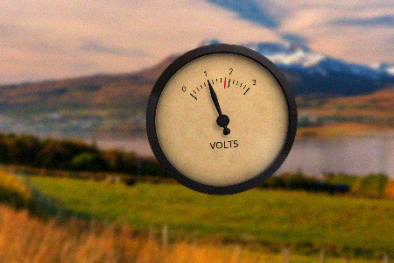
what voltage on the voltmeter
1 V
